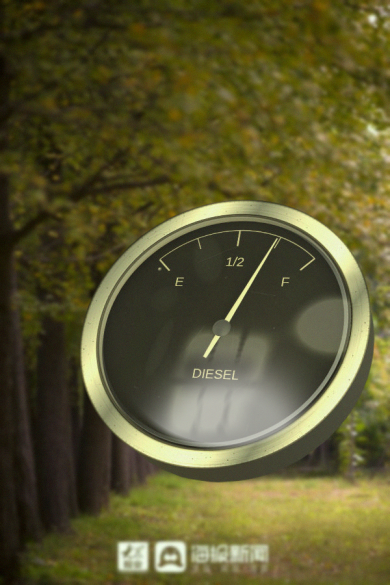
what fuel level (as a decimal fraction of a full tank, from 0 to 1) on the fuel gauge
0.75
